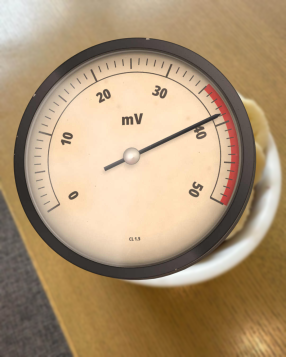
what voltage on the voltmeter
39 mV
